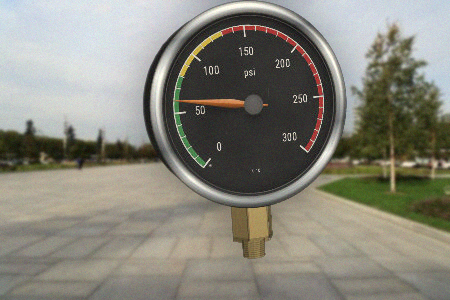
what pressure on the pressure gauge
60 psi
